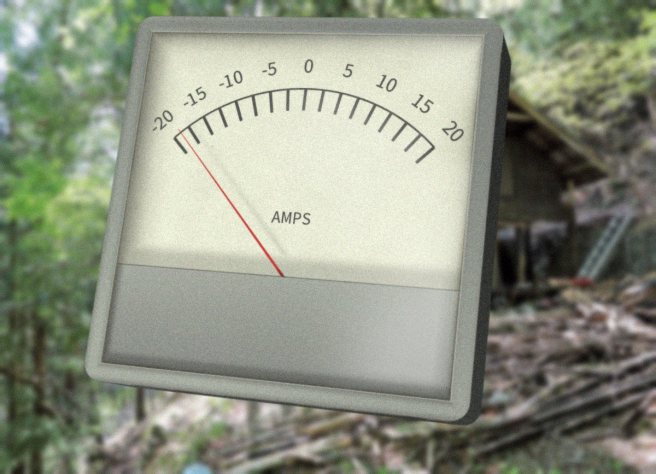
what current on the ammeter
-18.75 A
